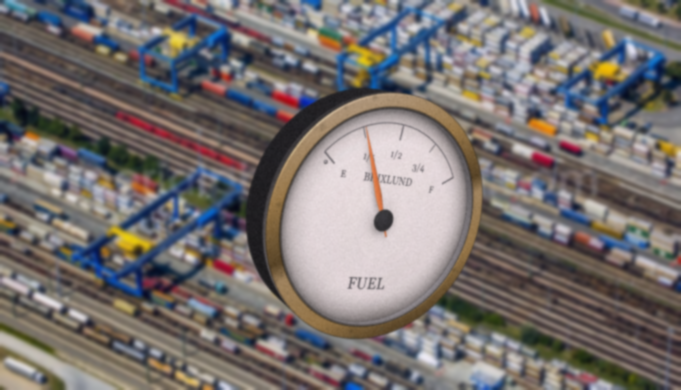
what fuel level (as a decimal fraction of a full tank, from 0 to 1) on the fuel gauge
0.25
